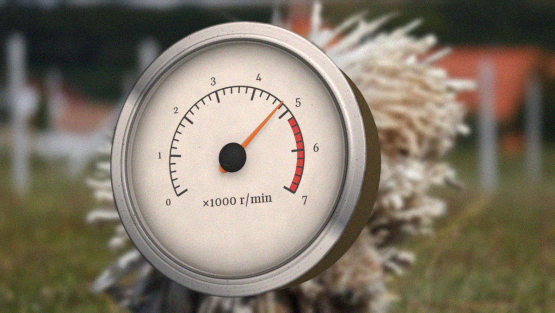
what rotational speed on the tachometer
4800 rpm
